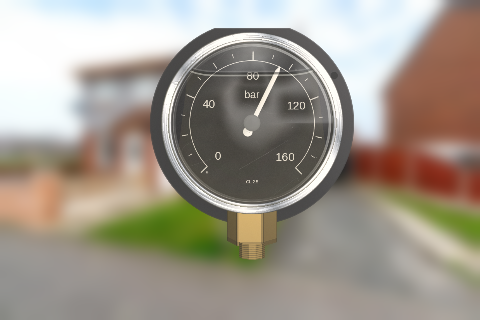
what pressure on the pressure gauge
95 bar
